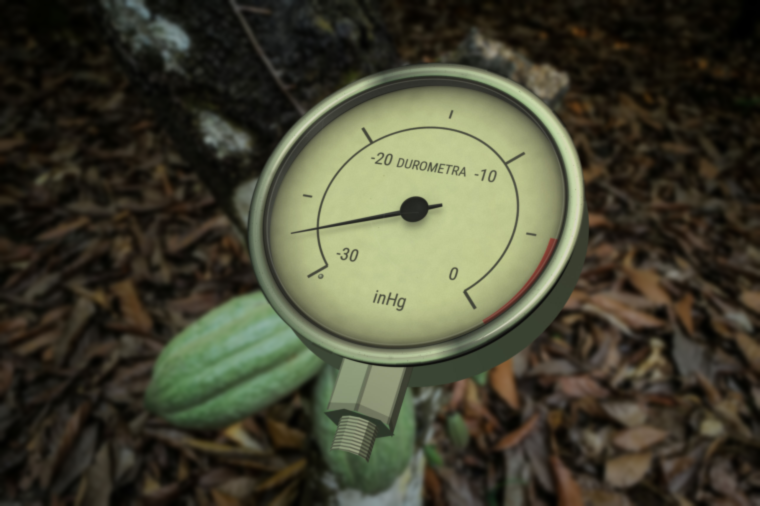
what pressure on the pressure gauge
-27.5 inHg
